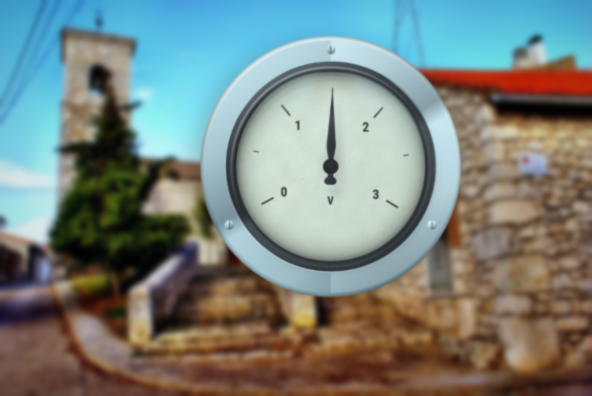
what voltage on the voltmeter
1.5 V
